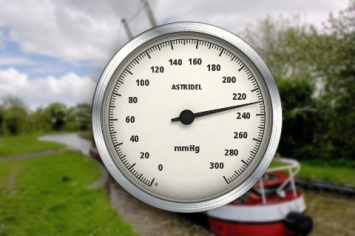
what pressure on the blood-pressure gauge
230 mmHg
